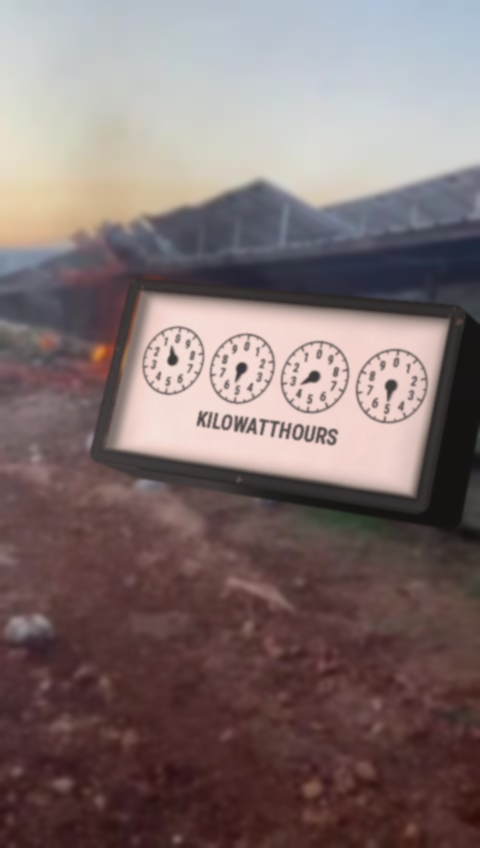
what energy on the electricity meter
535 kWh
